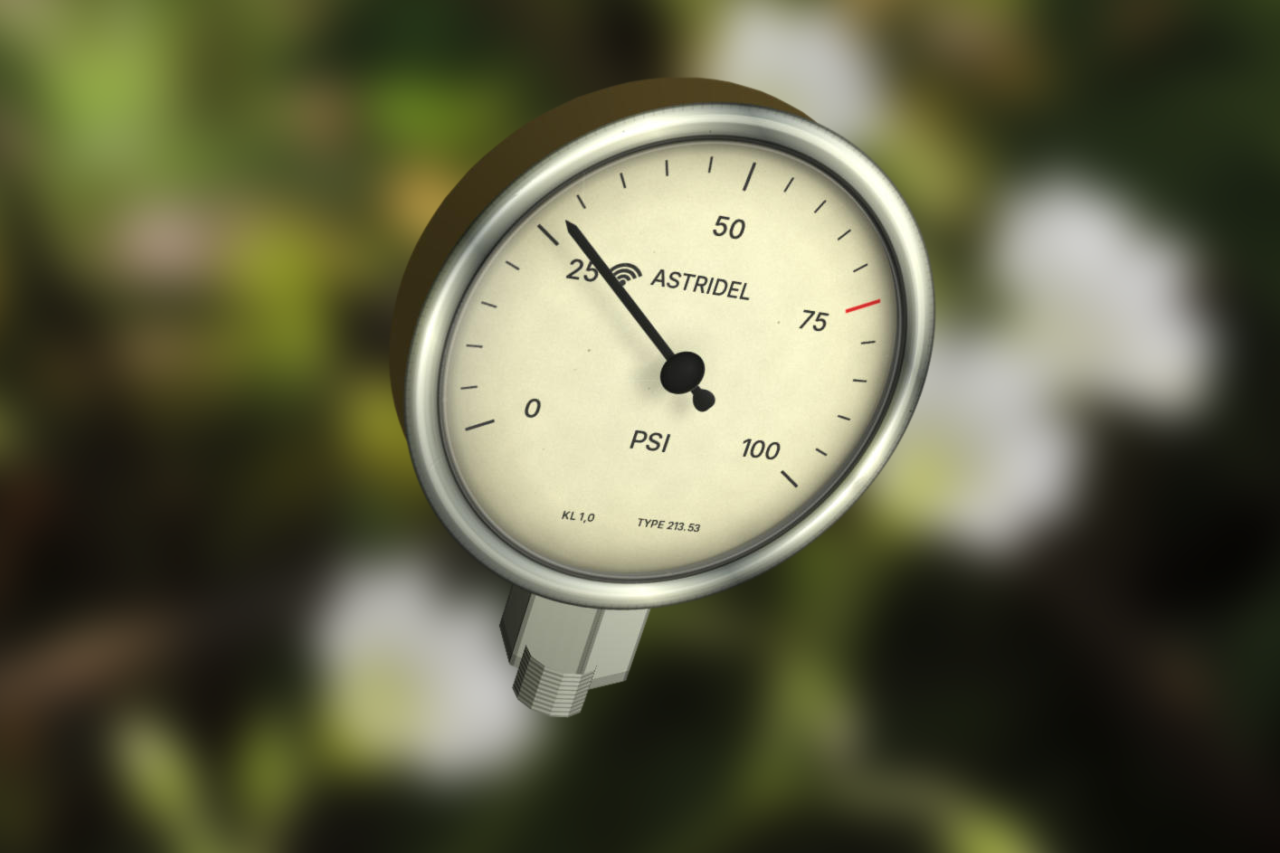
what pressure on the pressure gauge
27.5 psi
